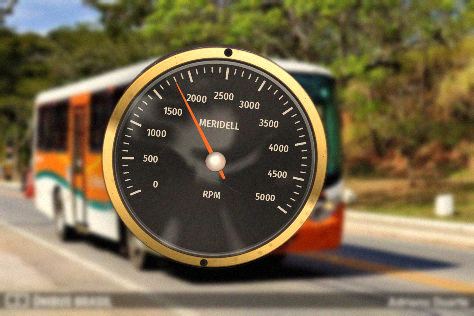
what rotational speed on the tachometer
1800 rpm
